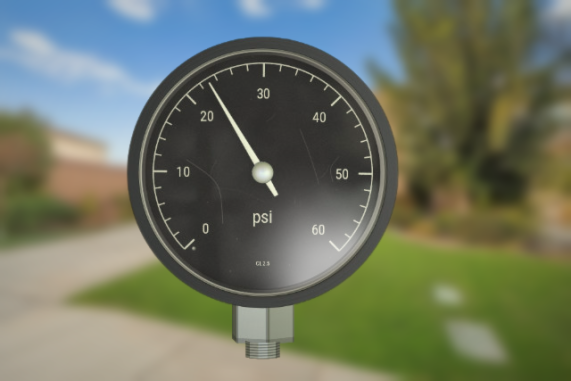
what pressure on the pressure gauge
23 psi
